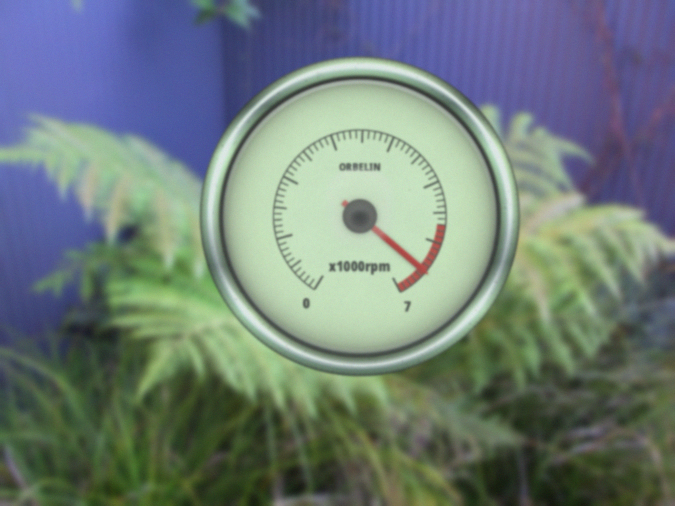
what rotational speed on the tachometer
6500 rpm
